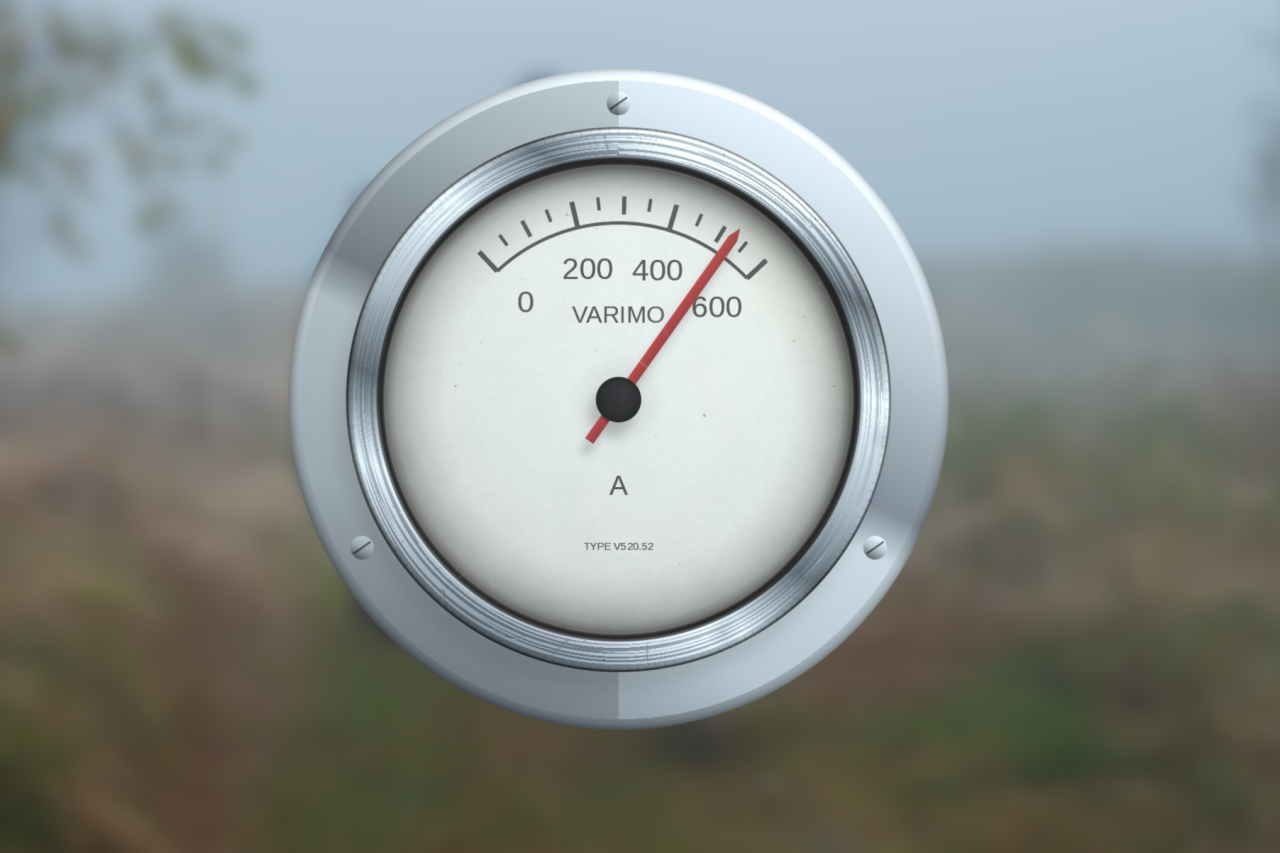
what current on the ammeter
525 A
